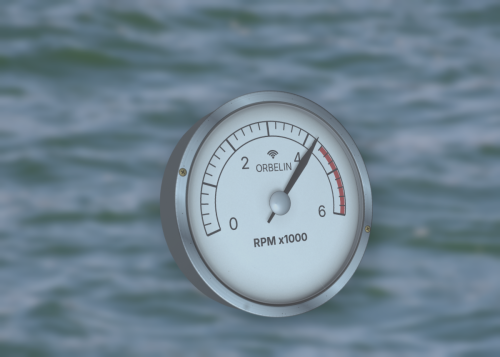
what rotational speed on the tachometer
4200 rpm
